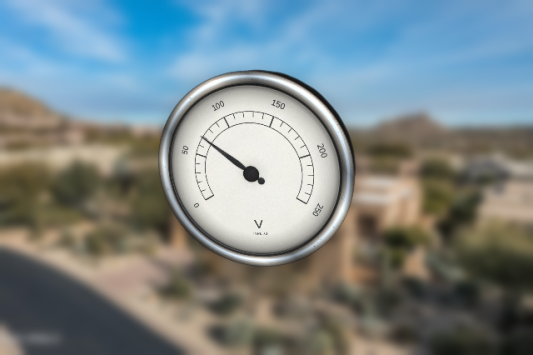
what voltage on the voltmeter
70 V
